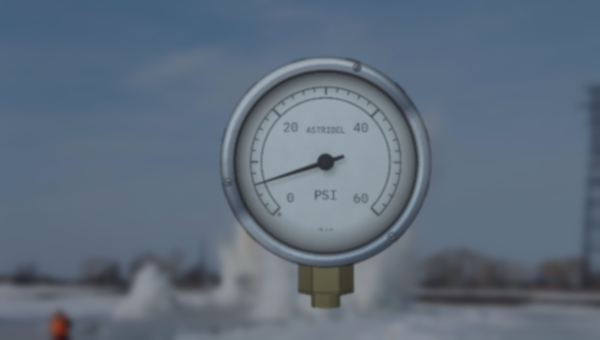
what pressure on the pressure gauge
6 psi
